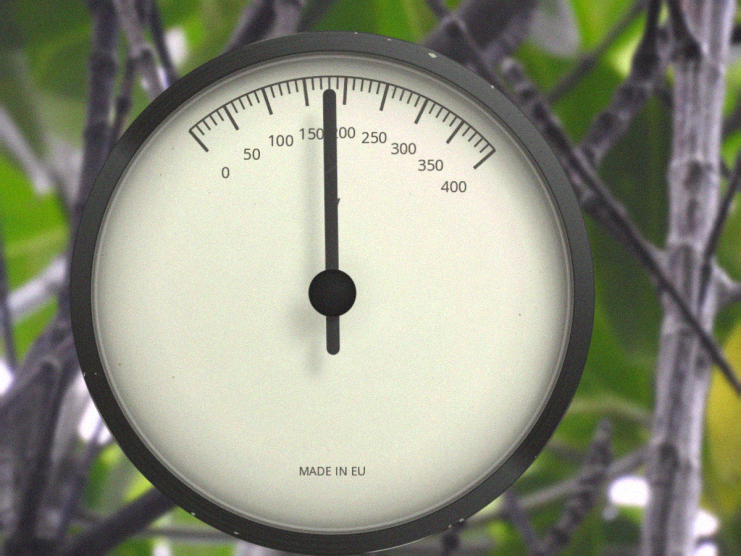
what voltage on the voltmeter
180 V
